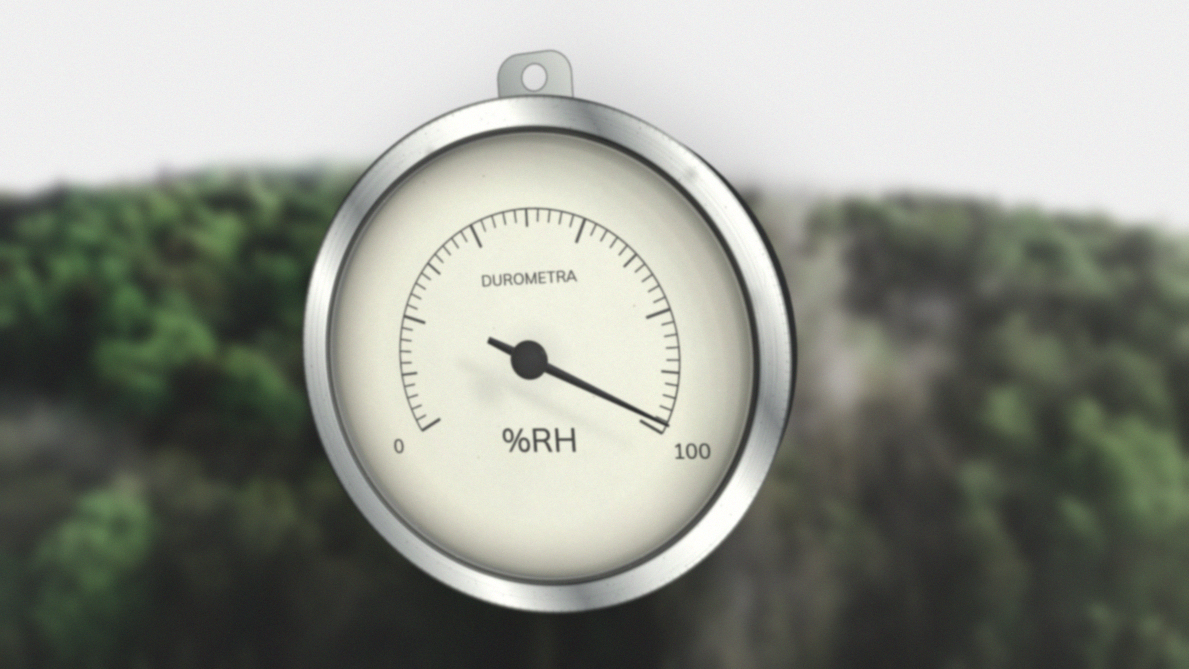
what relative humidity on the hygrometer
98 %
